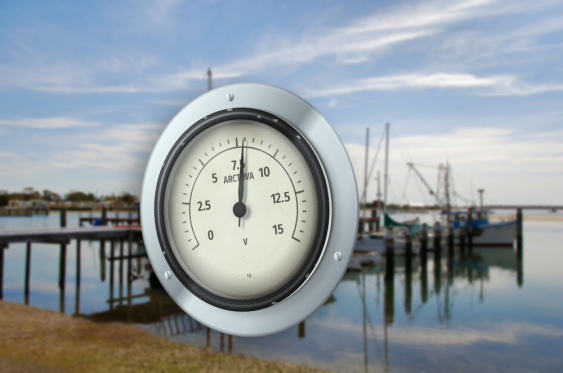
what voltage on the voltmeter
8 V
